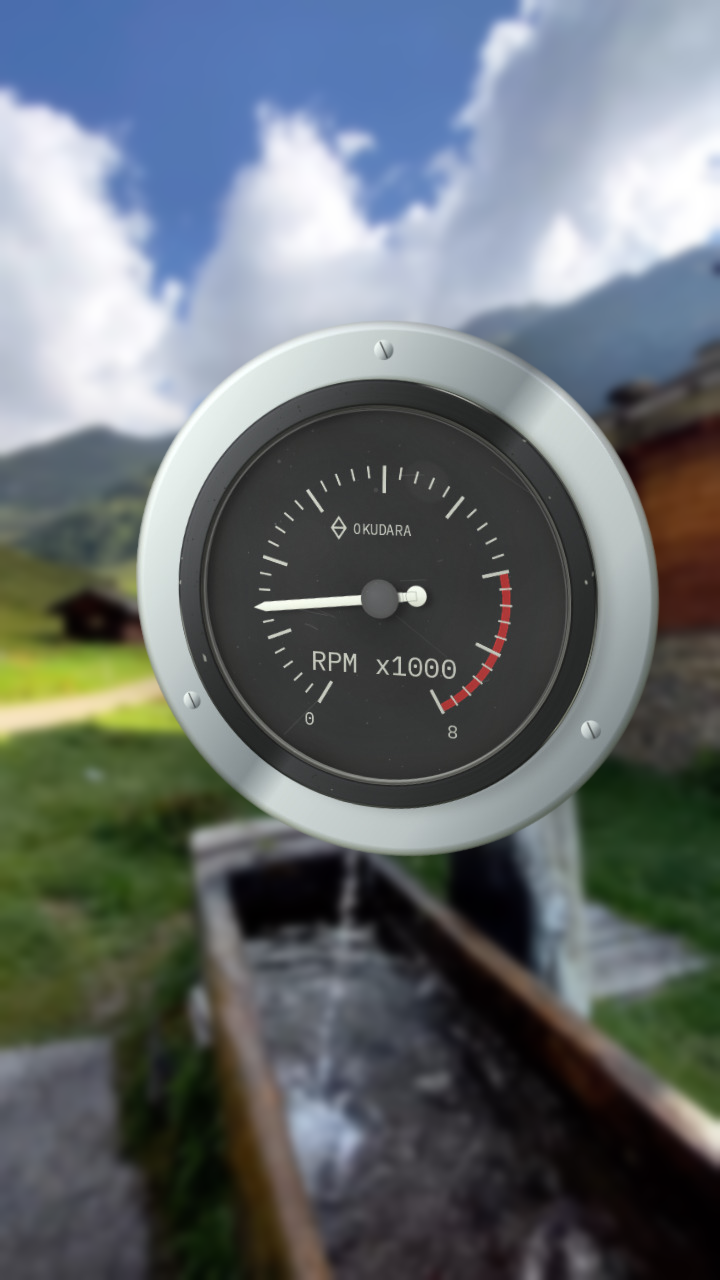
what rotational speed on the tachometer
1400 rpm
